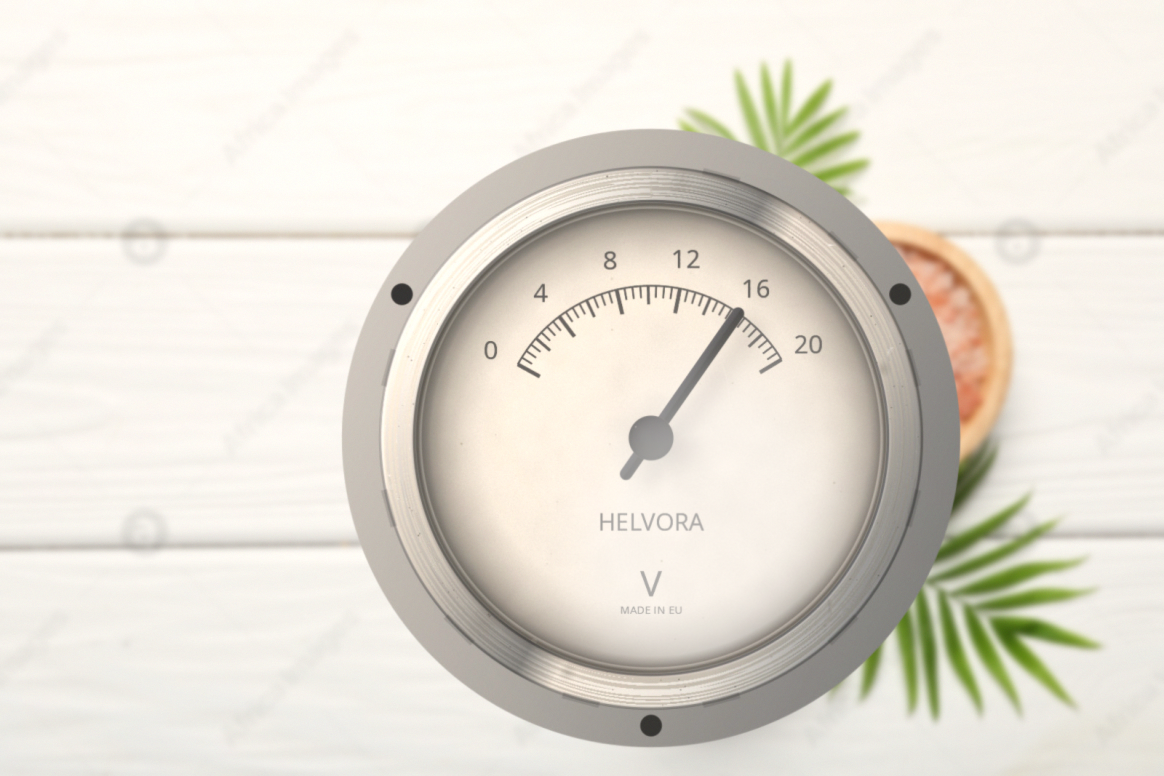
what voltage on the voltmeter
16 V
